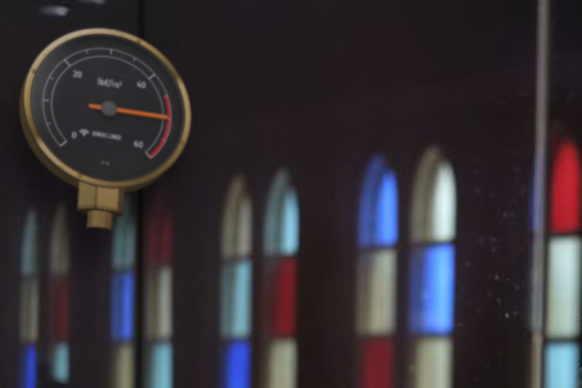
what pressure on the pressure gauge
50 psi
